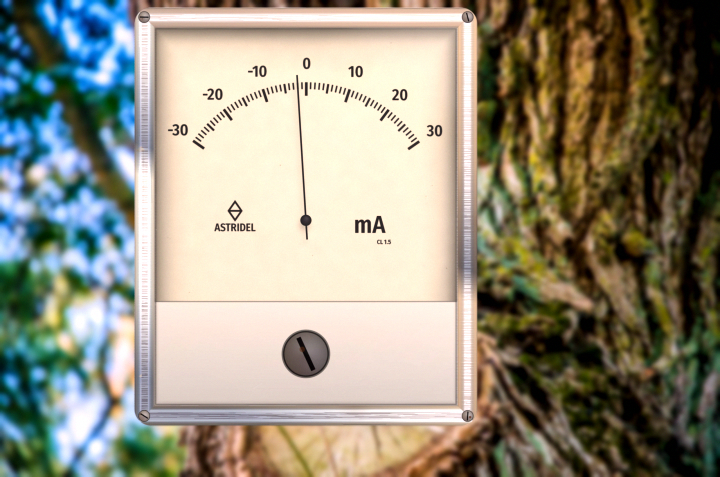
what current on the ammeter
-2 mA
